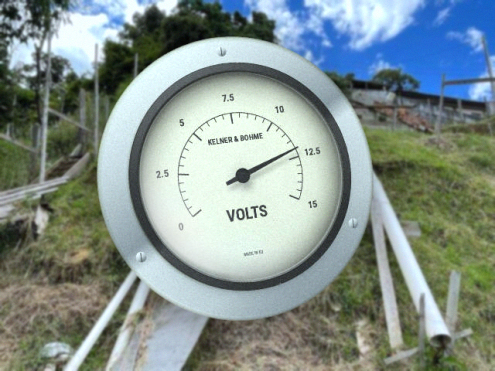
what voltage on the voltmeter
12 V
